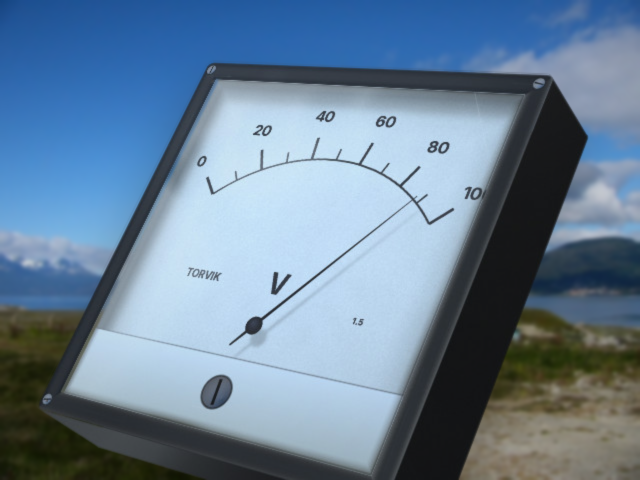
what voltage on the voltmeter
90 V
